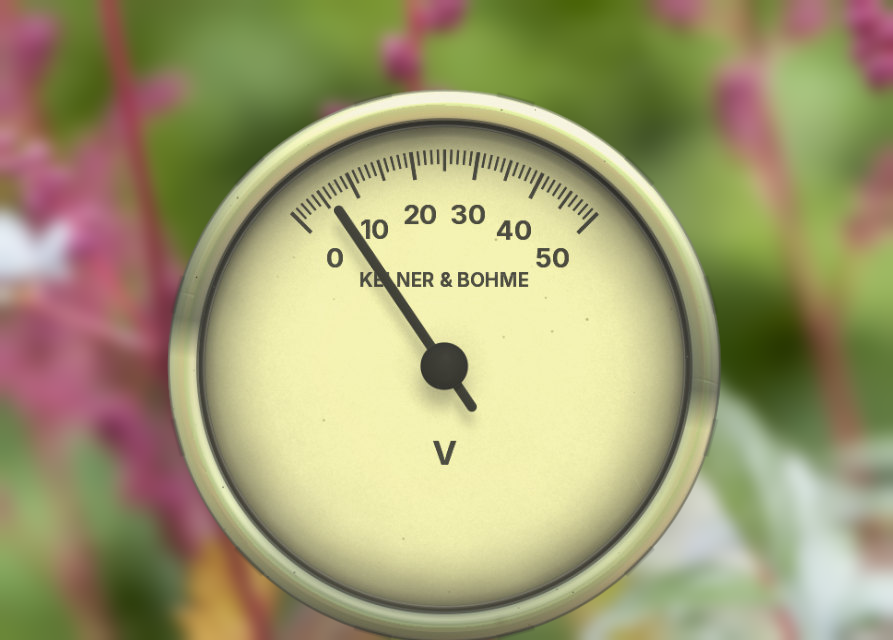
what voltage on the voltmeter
6 V
